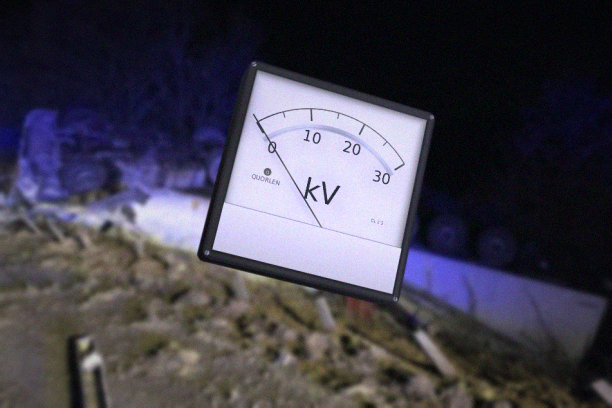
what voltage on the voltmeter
0 kV
